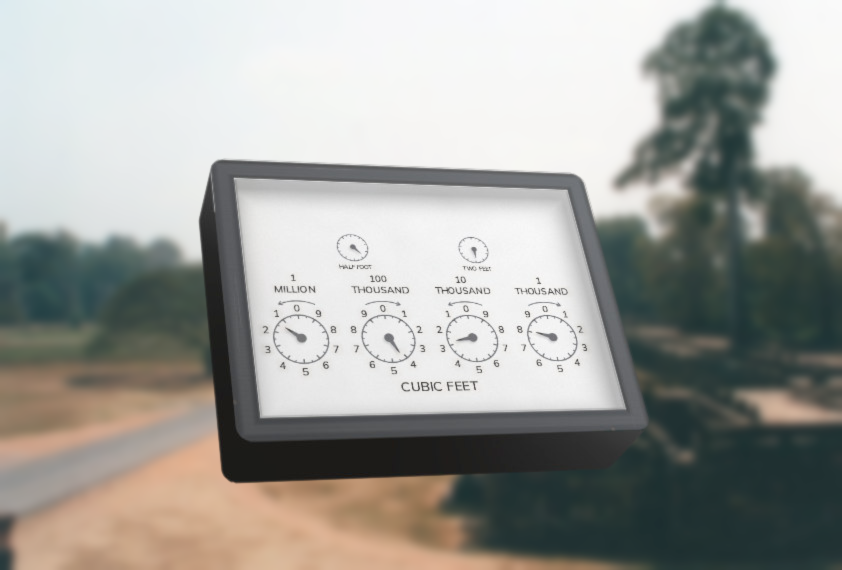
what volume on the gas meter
142800 ft³
